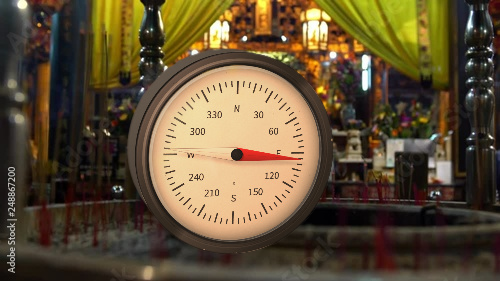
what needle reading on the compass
95 °
